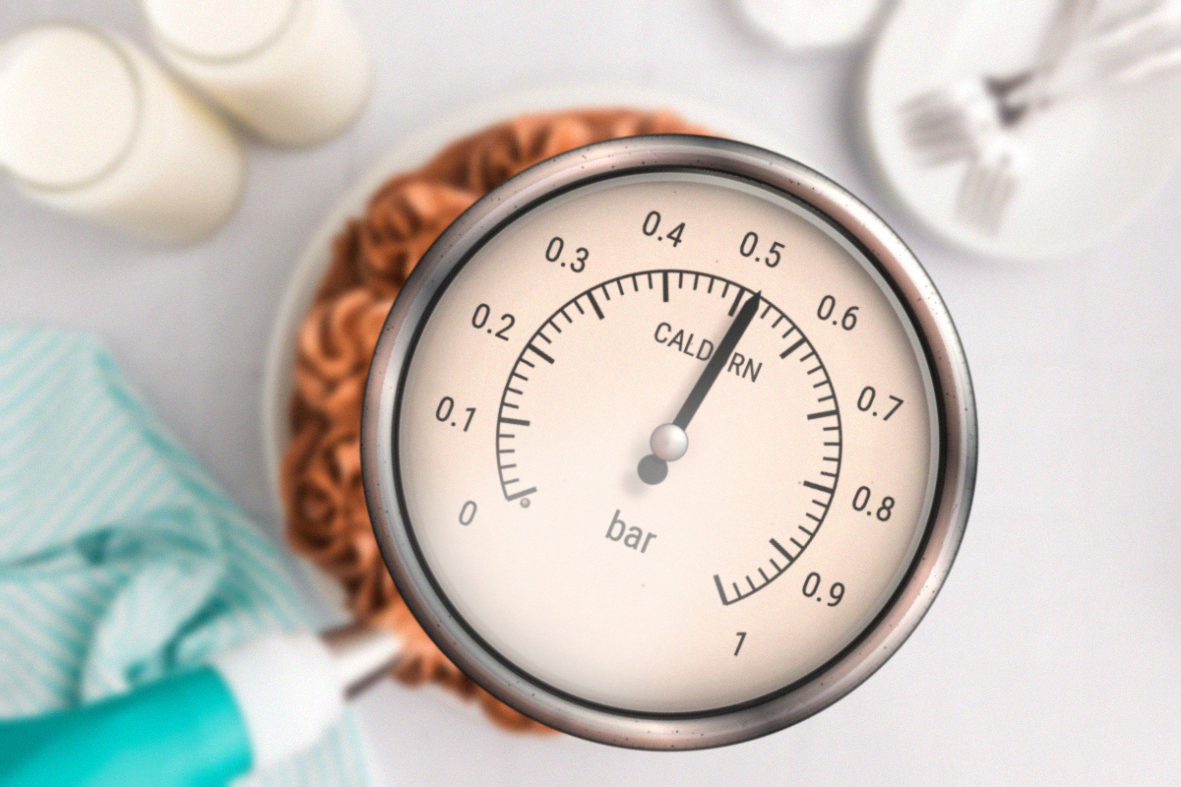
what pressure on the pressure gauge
0.52 bar
